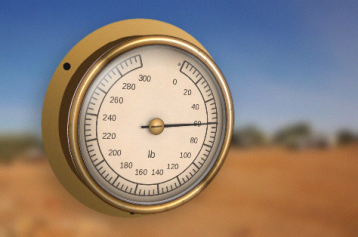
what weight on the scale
60 lb
